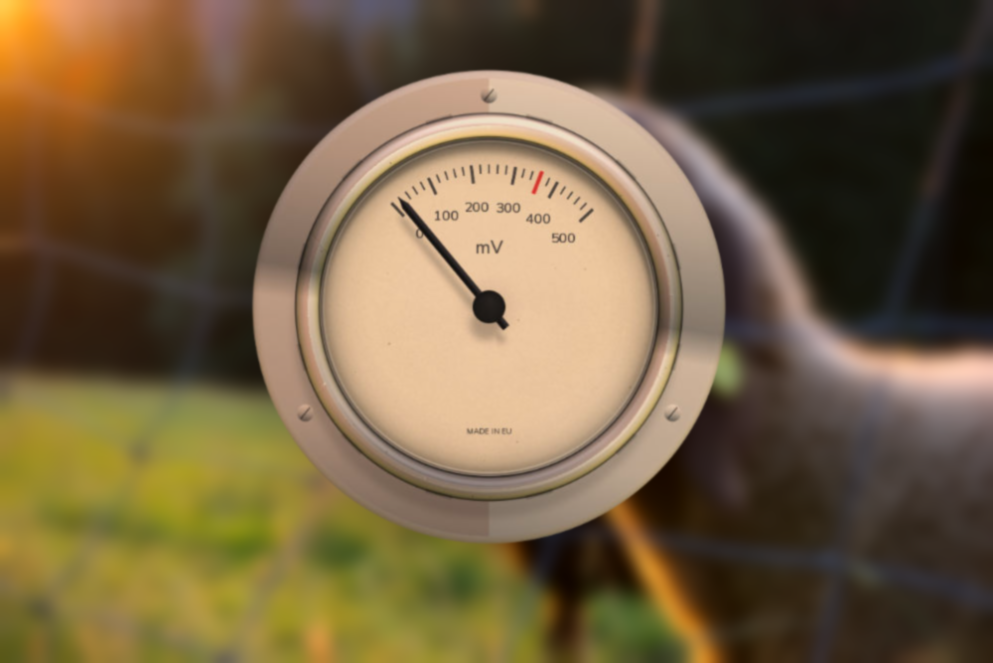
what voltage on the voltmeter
20 mV
